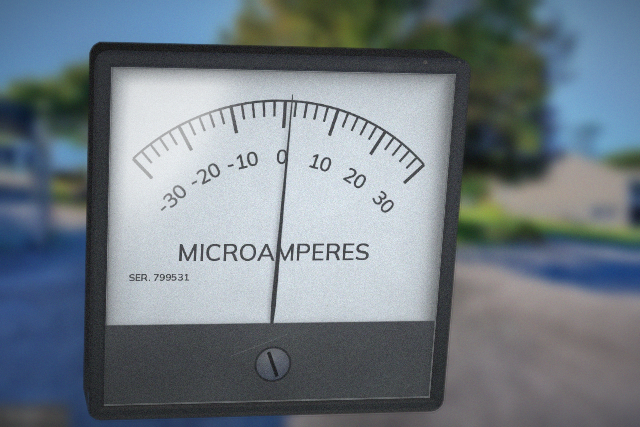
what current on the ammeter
1 µA
